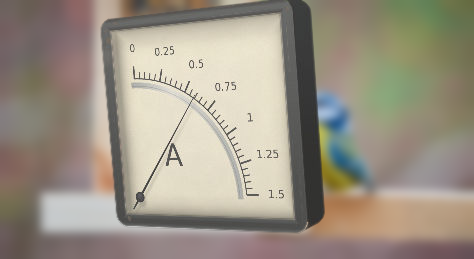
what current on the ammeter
0.6 A
